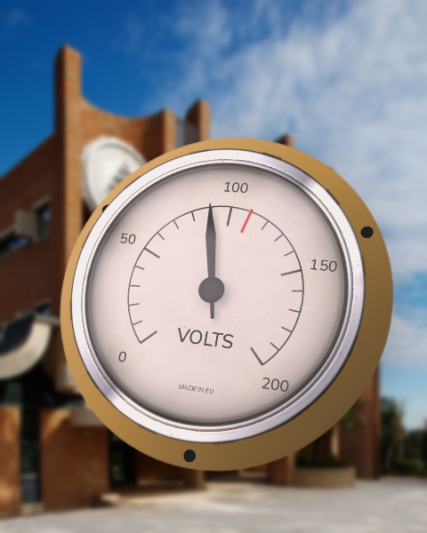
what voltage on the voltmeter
90 V
